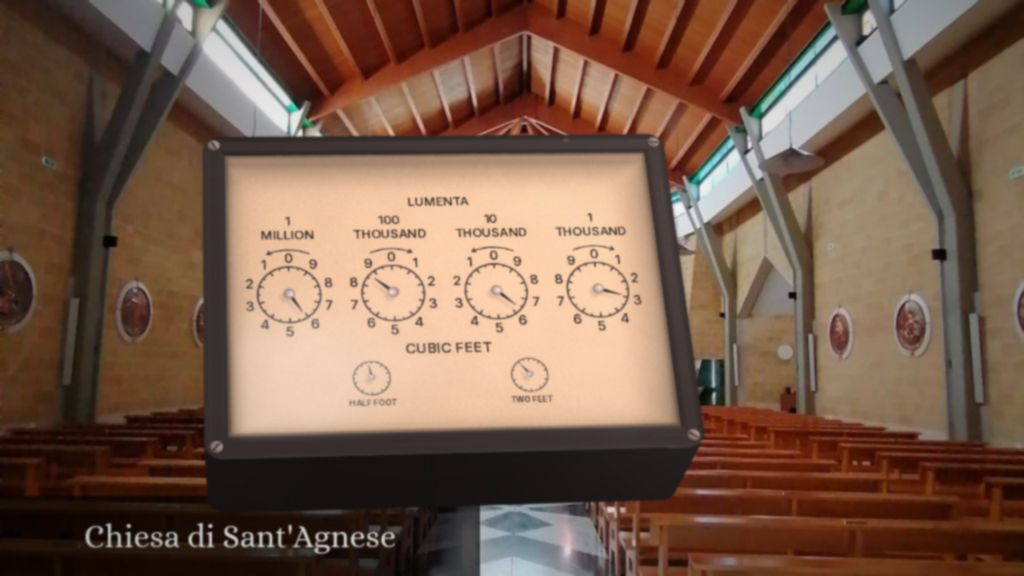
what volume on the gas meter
586300 ft³
